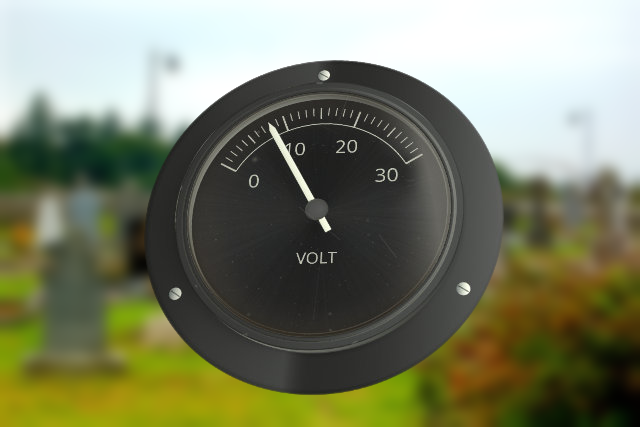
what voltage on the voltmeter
8 V
